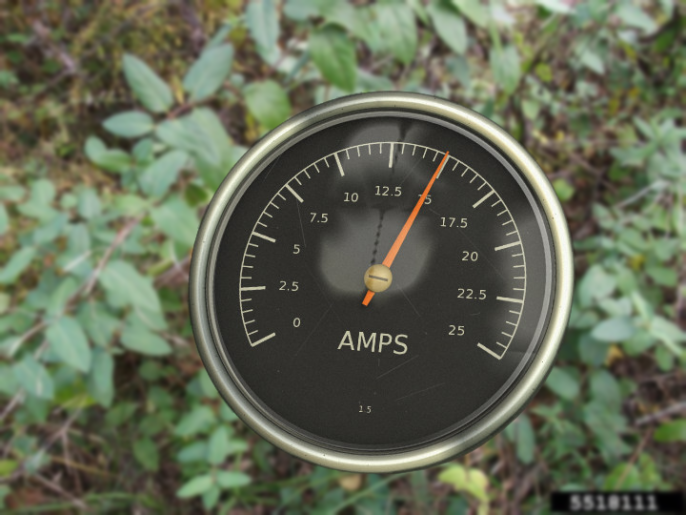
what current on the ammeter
15 A
